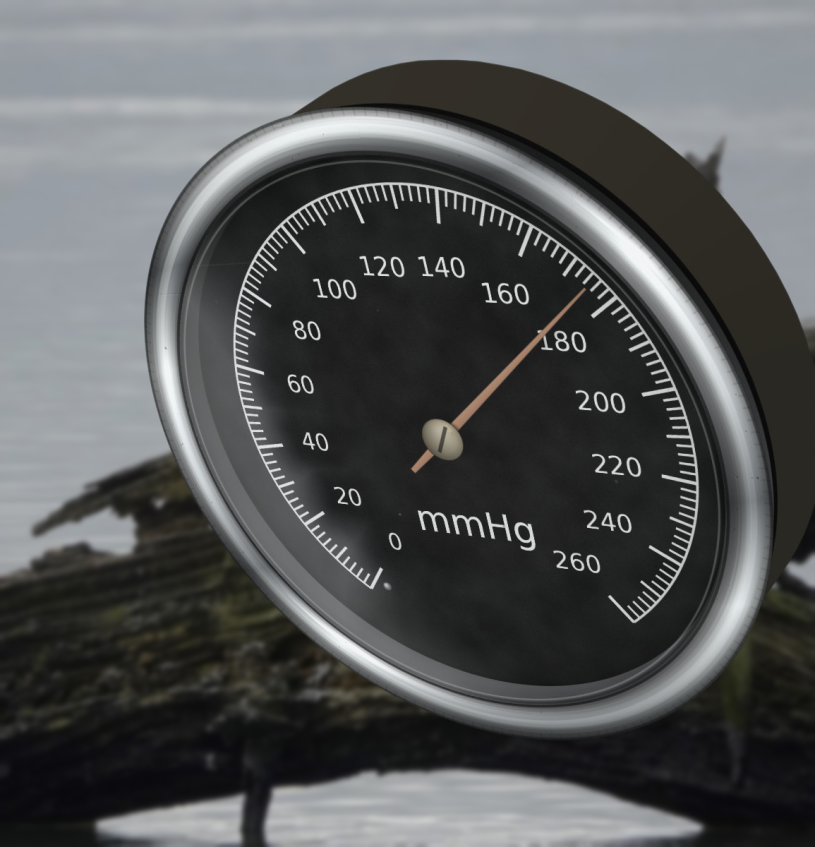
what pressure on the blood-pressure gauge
175 mmHg
